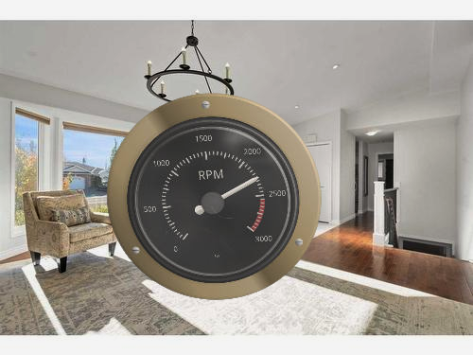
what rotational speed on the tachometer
2250 rpm
